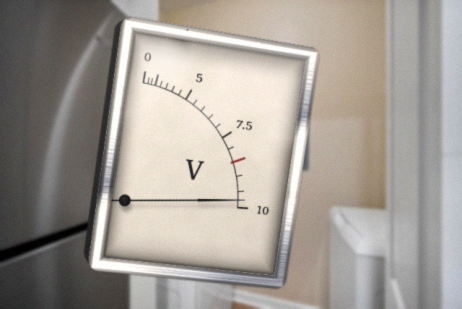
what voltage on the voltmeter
9.75 V
